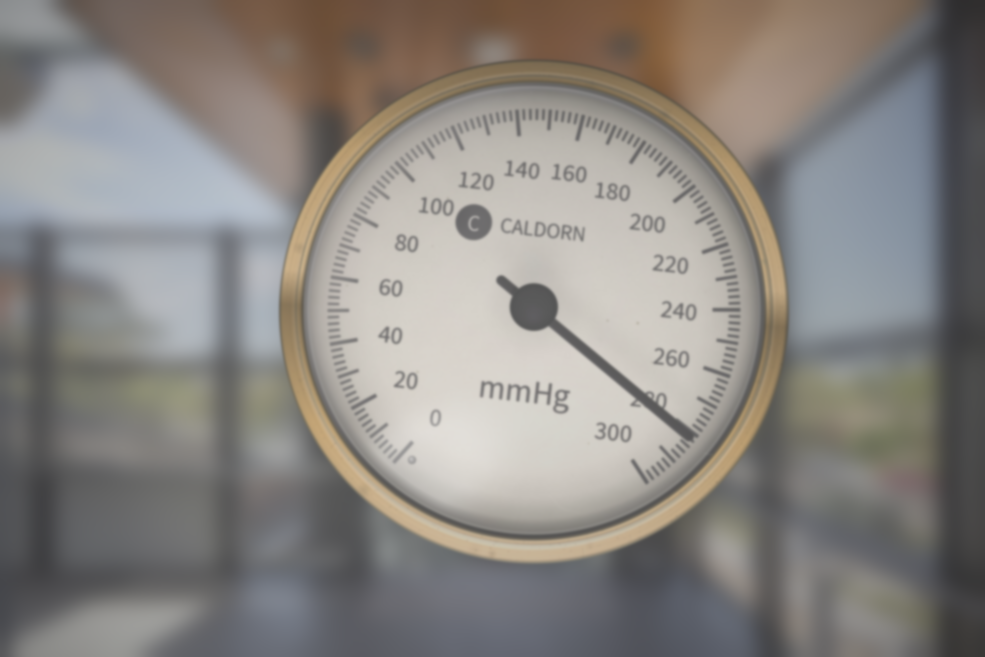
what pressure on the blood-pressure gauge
282 mmHg
